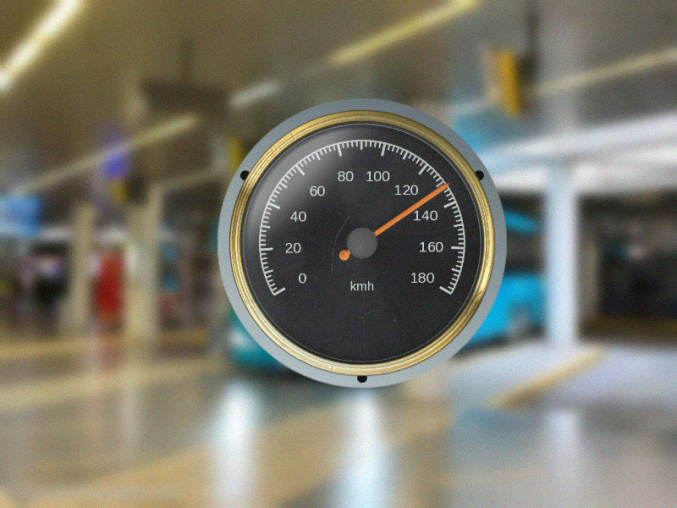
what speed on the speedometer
132 km/h
